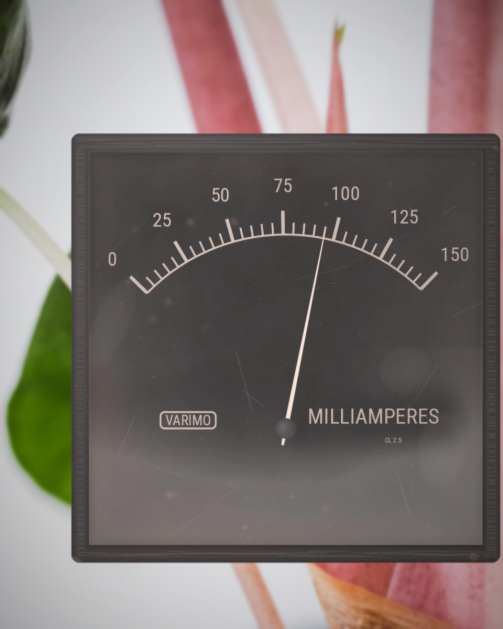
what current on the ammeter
95 mA
